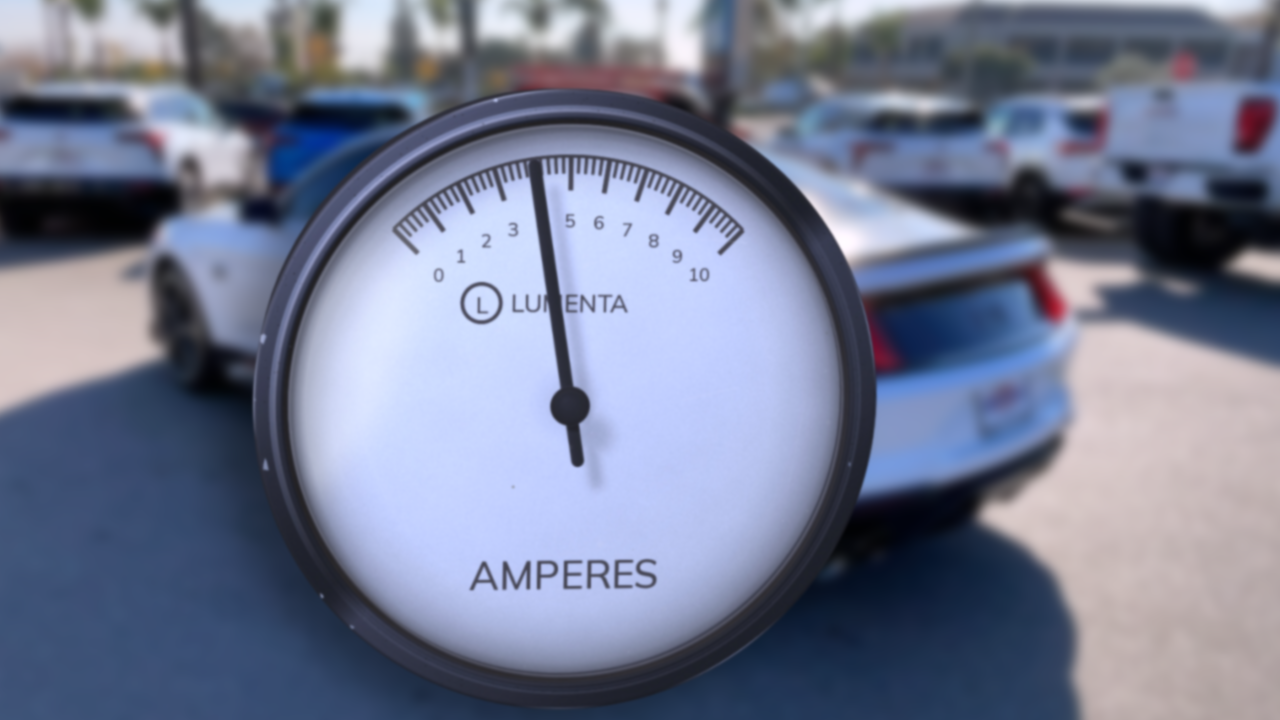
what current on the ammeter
4 A
